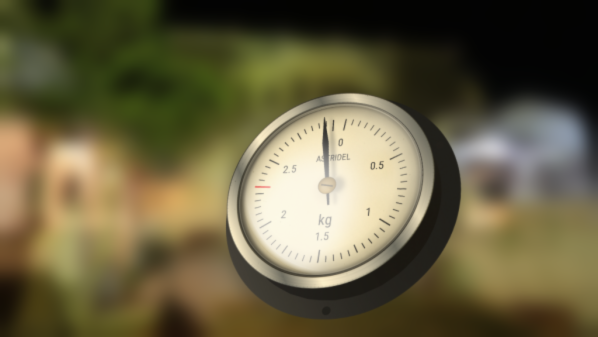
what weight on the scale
2.95 kg
